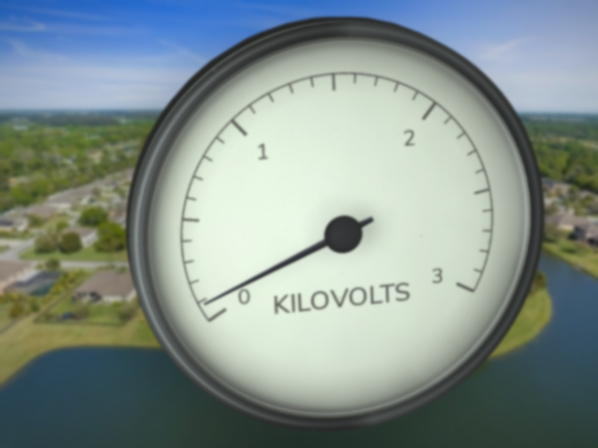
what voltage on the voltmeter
0.1 kV
